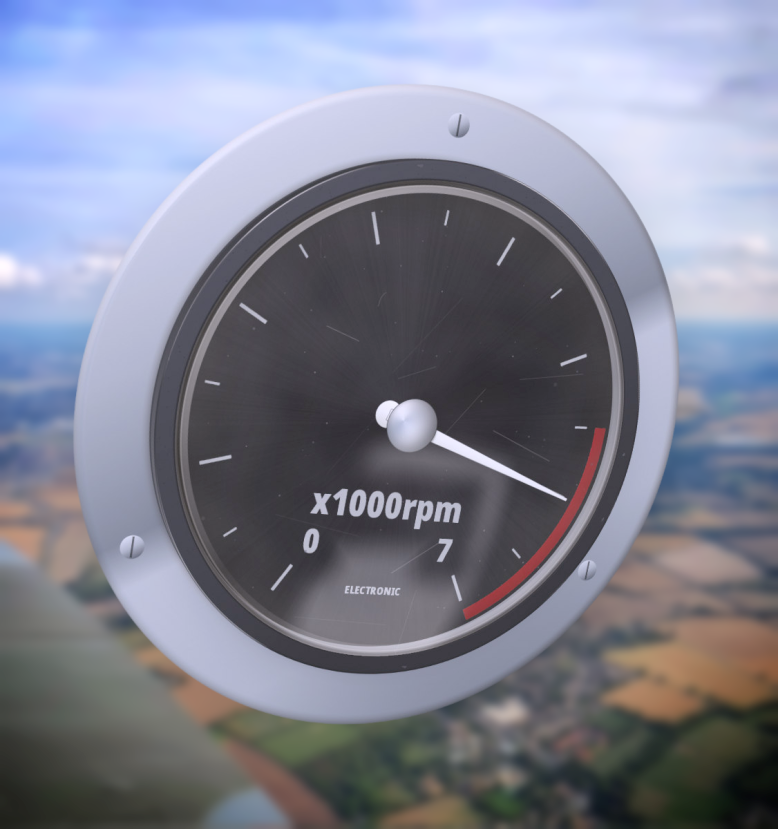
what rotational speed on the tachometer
6000 rpm
